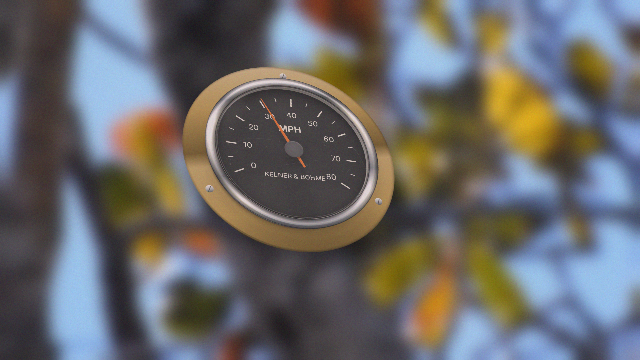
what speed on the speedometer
30 mph
